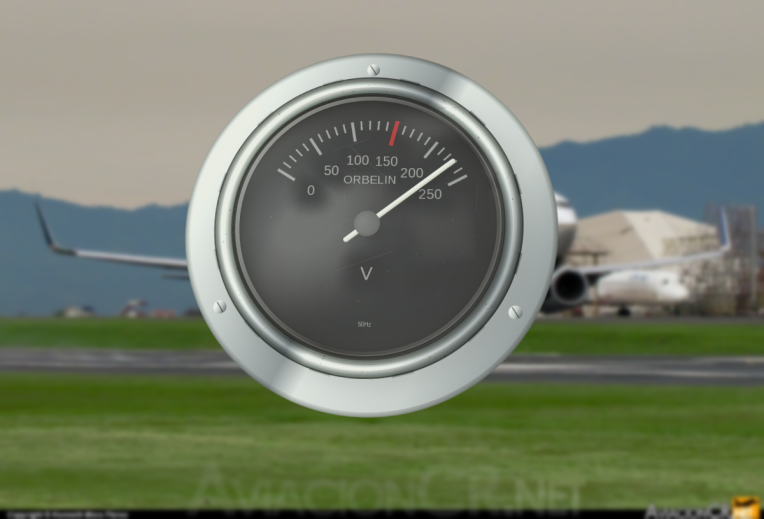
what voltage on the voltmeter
230 V
